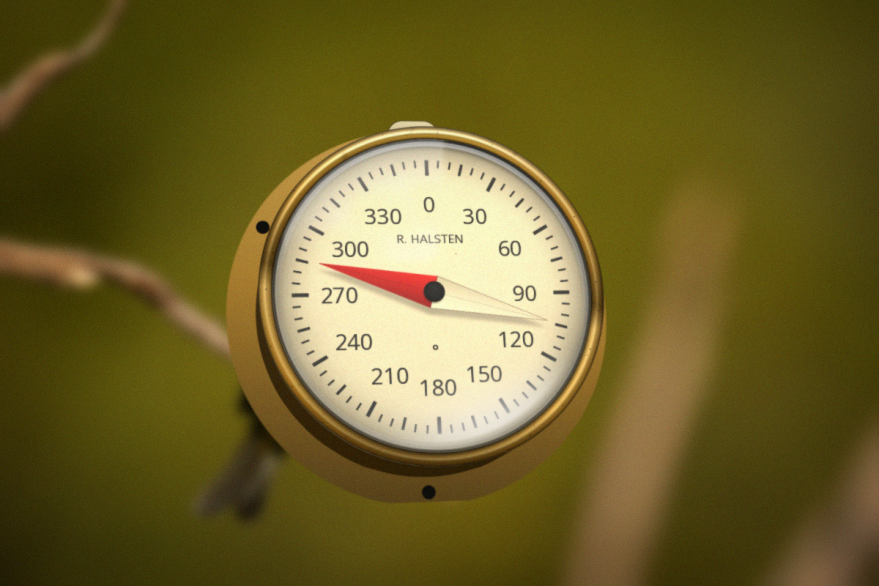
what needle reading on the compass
285 °
